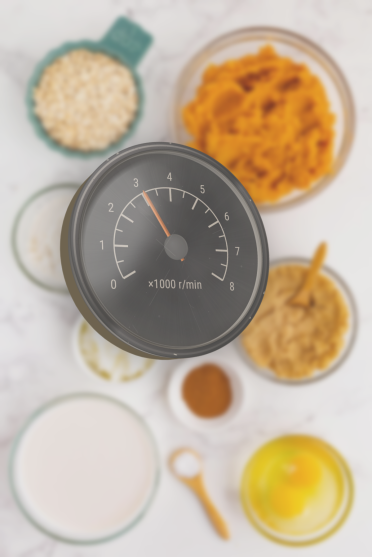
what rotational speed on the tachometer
3000 rpm
